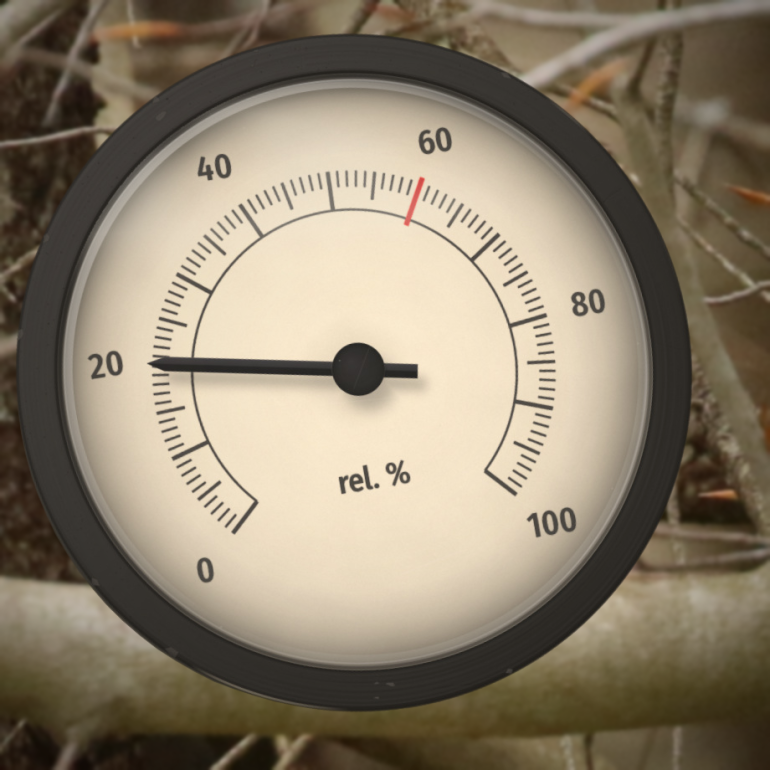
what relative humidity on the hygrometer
20 %
